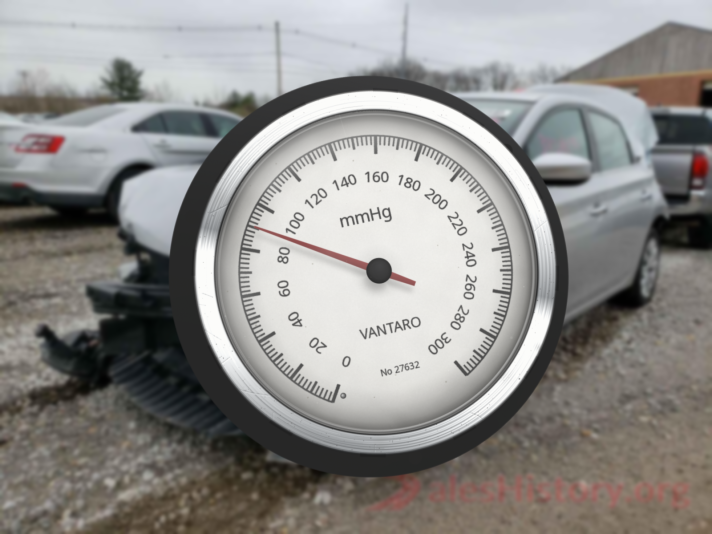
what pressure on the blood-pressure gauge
90 mmHg
